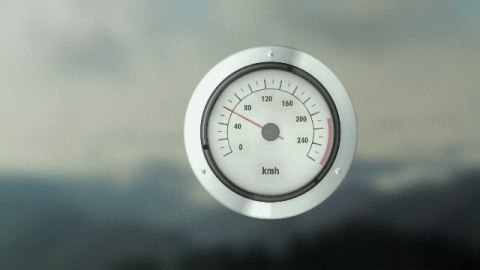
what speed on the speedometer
60 km/h
